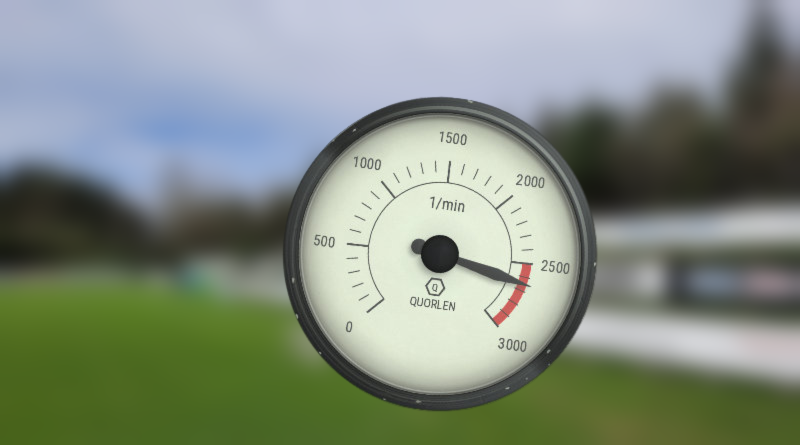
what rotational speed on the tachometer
2650 rpm
